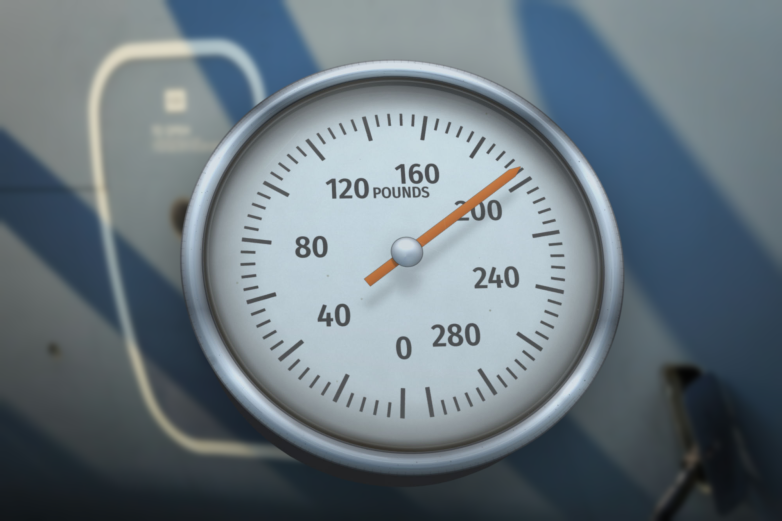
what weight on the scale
196 lb
